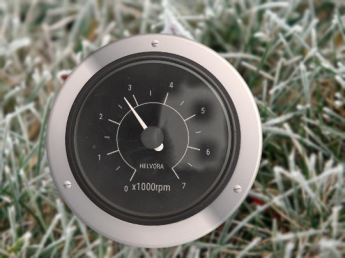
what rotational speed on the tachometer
2750 rpm
